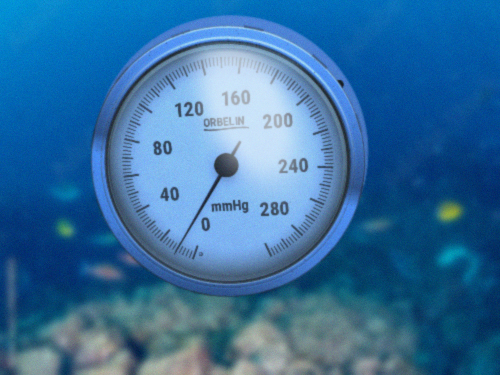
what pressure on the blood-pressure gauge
10 mmHg
